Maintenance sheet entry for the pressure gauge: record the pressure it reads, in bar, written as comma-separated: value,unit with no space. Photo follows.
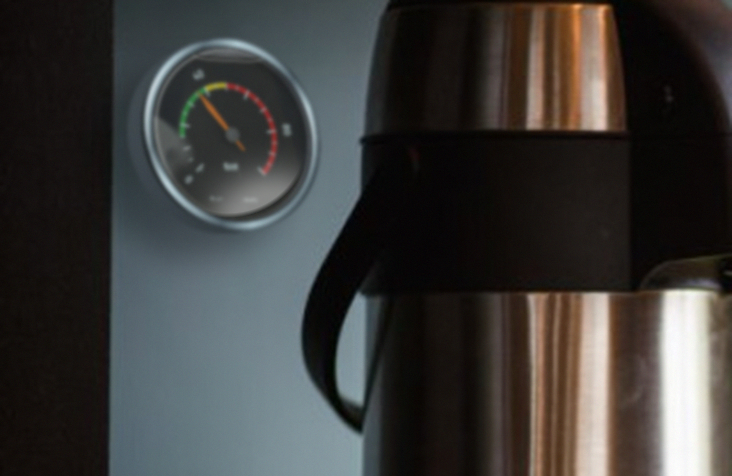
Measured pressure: 35,bar
